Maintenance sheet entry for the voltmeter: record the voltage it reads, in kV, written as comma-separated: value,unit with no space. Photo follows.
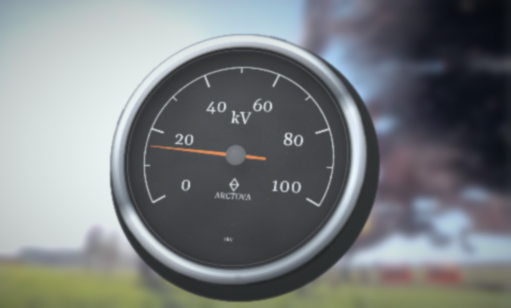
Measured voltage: 15,kV
